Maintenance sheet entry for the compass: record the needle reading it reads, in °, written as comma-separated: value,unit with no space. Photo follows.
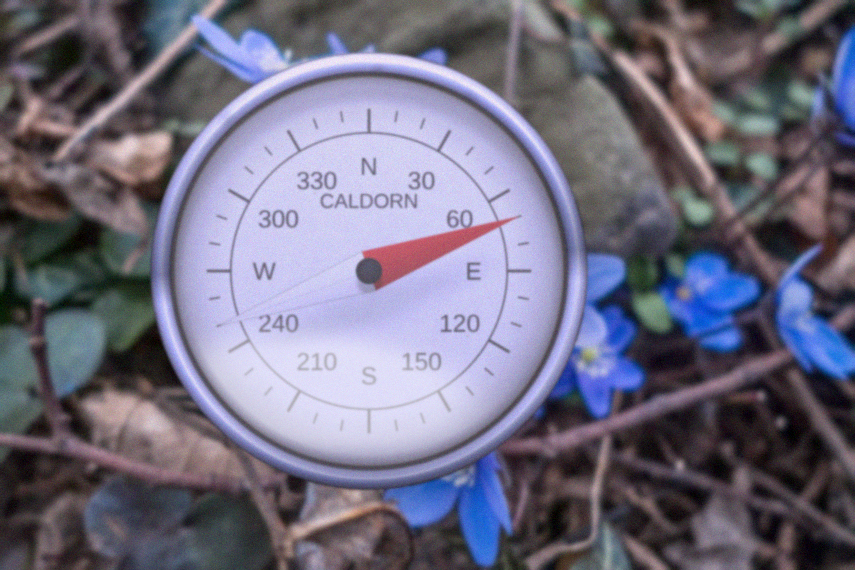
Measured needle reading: 70,°
